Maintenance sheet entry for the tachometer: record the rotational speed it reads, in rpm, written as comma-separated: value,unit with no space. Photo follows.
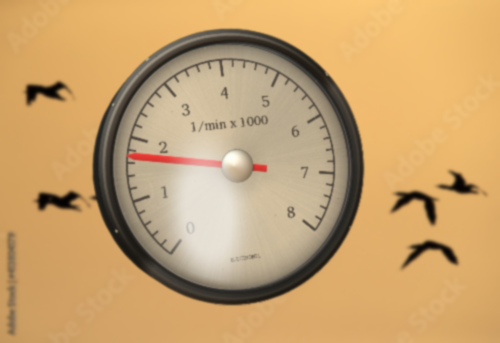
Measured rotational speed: 1700,rpm
